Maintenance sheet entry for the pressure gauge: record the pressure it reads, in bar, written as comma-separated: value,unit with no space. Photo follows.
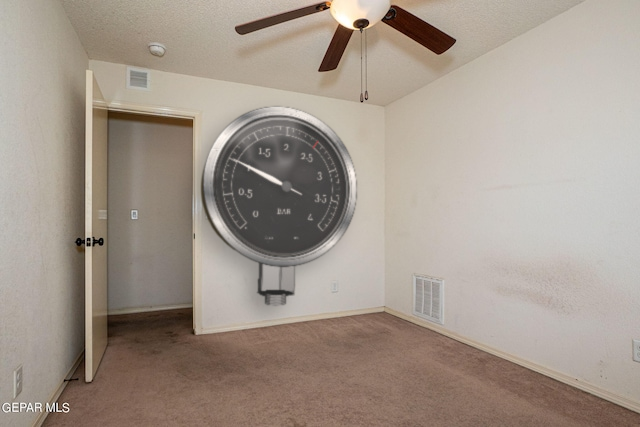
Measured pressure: 1,bar
